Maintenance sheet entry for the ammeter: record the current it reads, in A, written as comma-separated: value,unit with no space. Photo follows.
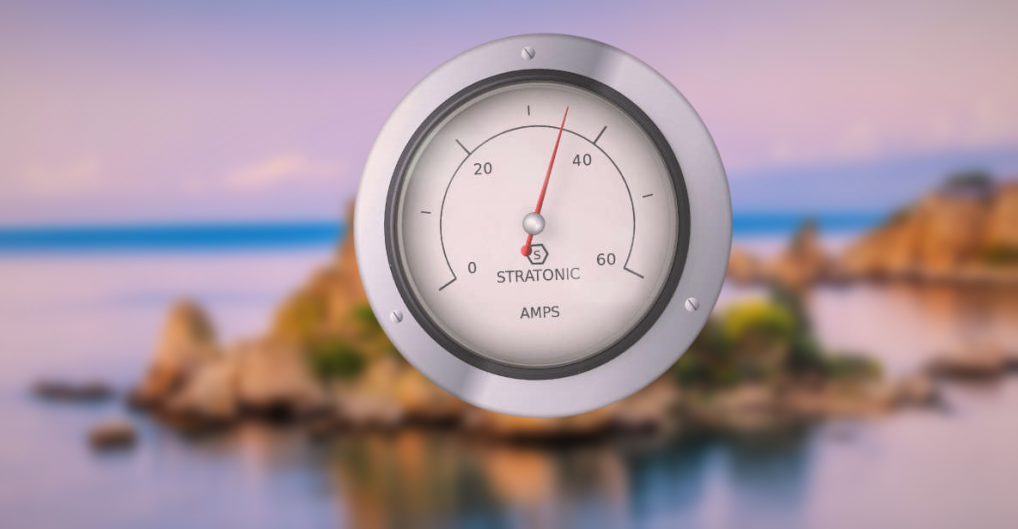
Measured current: 35,A
